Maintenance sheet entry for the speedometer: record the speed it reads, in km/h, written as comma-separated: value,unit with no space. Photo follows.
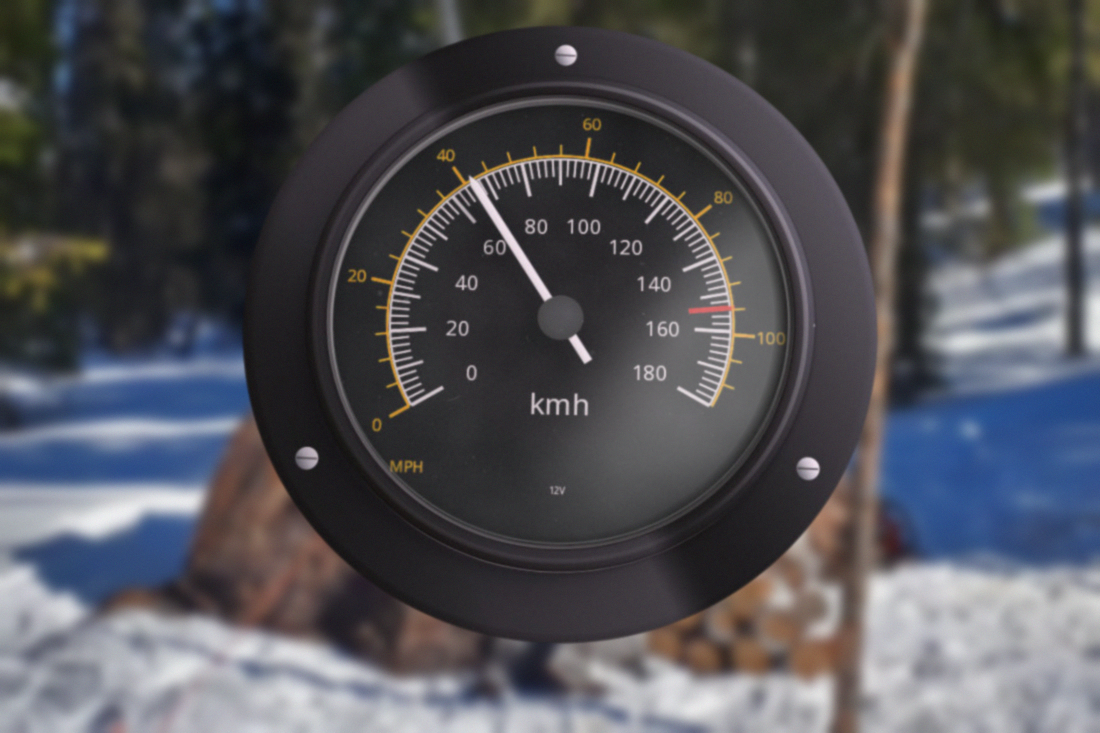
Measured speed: 66,km/h
